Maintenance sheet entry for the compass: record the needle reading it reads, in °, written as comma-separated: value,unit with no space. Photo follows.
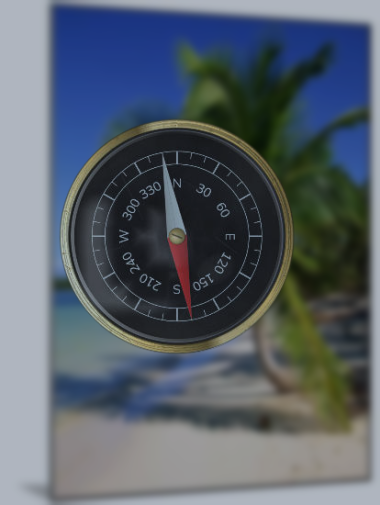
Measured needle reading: 170,°
